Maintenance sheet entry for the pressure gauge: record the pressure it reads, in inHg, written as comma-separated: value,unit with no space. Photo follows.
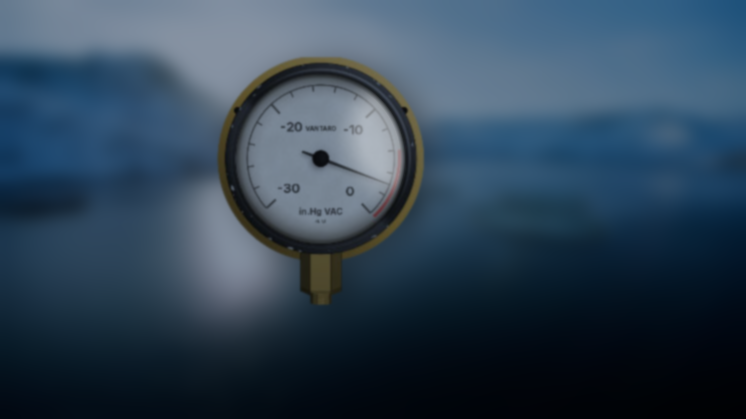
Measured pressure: -3,inHg
